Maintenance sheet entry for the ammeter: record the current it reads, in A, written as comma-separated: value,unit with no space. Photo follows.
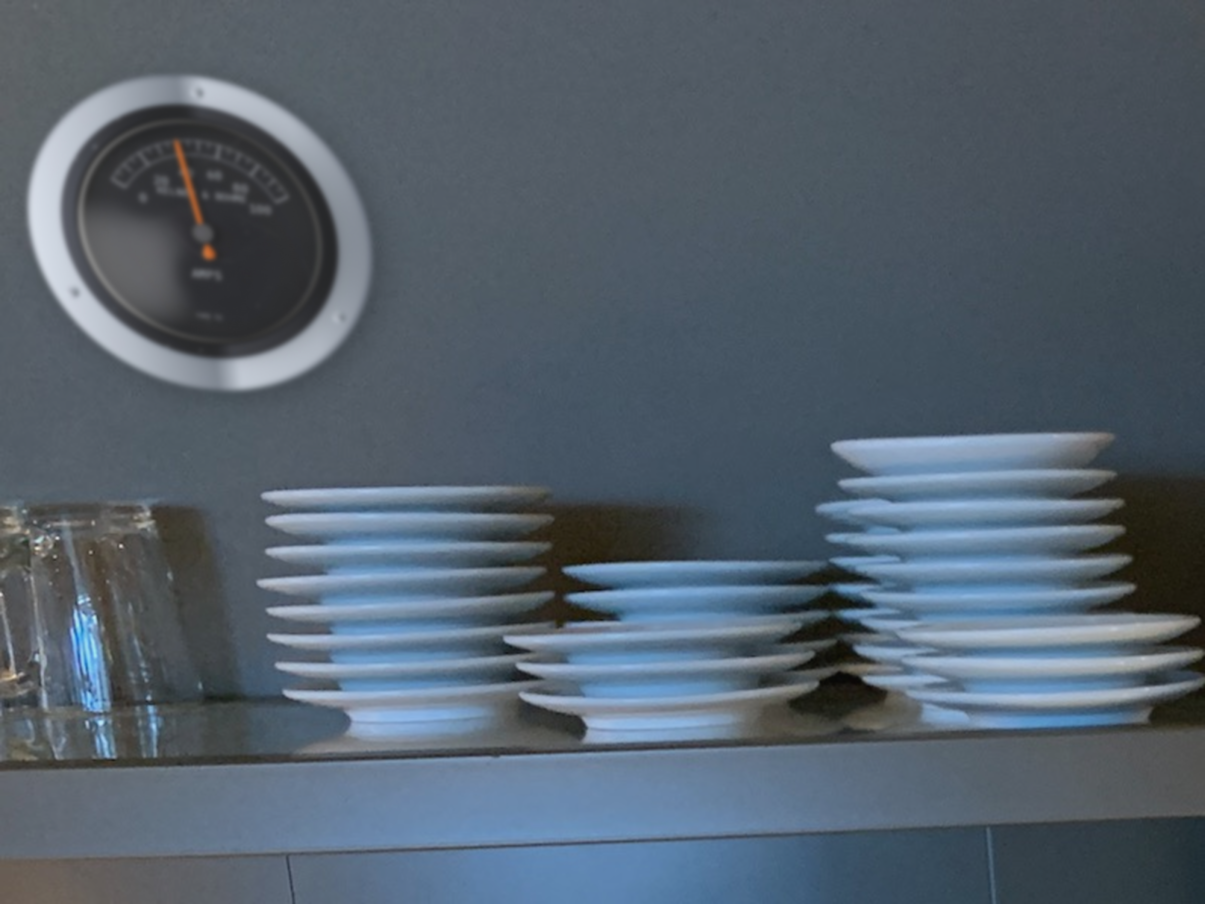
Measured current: 40,A
